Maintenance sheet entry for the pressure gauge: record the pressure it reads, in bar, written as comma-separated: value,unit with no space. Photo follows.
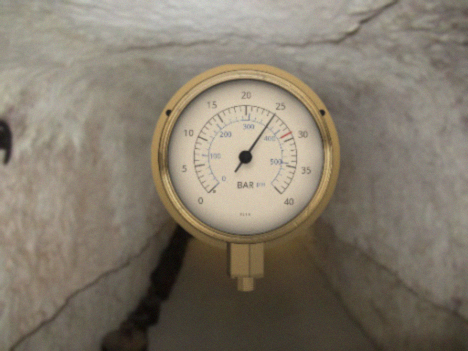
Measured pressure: 25,bar
